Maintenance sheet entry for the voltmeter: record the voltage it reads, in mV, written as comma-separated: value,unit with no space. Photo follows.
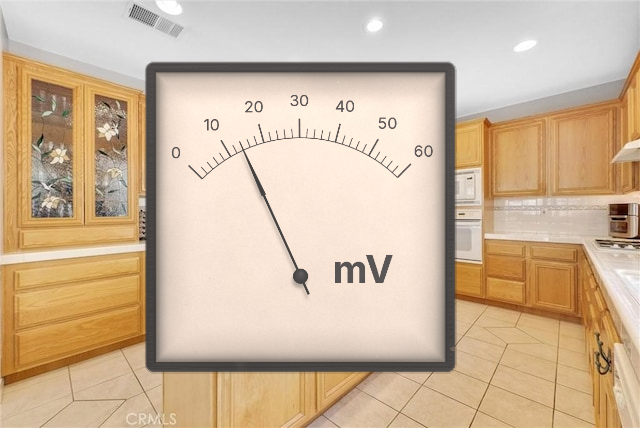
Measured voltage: 14,mV
